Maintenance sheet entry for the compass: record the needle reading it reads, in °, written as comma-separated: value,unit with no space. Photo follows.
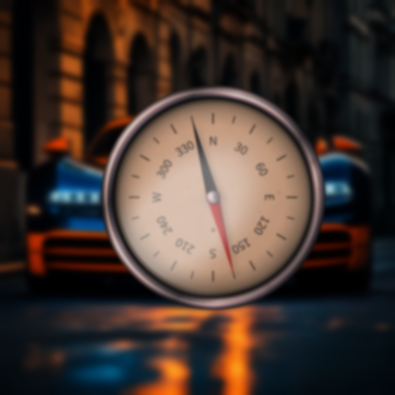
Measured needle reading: 165,°
